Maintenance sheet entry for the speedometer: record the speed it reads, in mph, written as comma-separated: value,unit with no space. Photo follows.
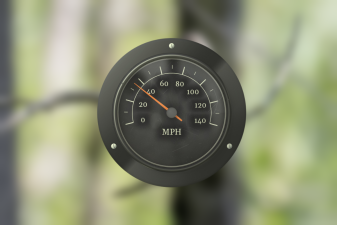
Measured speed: 35,mph
